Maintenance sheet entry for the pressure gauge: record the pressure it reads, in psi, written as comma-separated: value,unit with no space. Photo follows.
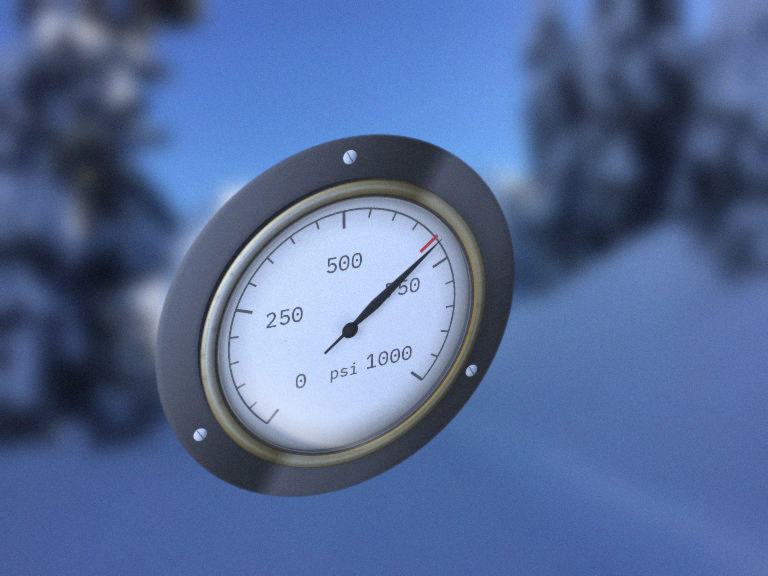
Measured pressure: 700,psi
